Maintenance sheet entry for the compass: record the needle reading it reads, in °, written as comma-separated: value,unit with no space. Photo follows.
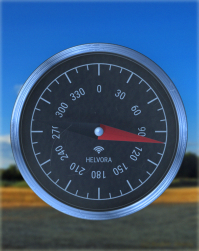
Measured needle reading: 100,°
